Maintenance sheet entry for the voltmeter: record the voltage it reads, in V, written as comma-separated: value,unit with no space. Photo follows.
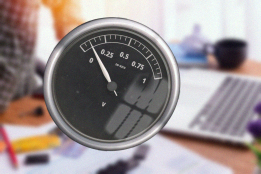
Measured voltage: 0.1,V
